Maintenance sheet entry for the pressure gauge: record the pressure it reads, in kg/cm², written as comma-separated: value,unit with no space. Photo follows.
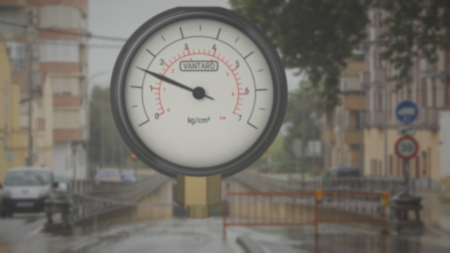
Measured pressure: 1.5,kg/cm²
